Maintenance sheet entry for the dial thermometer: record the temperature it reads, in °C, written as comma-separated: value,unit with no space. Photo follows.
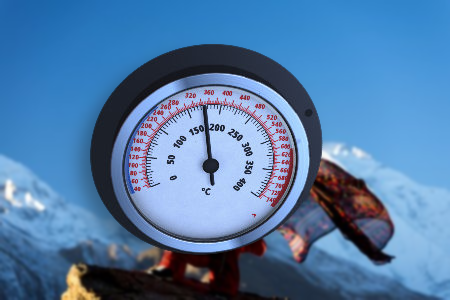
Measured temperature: 175,°C
